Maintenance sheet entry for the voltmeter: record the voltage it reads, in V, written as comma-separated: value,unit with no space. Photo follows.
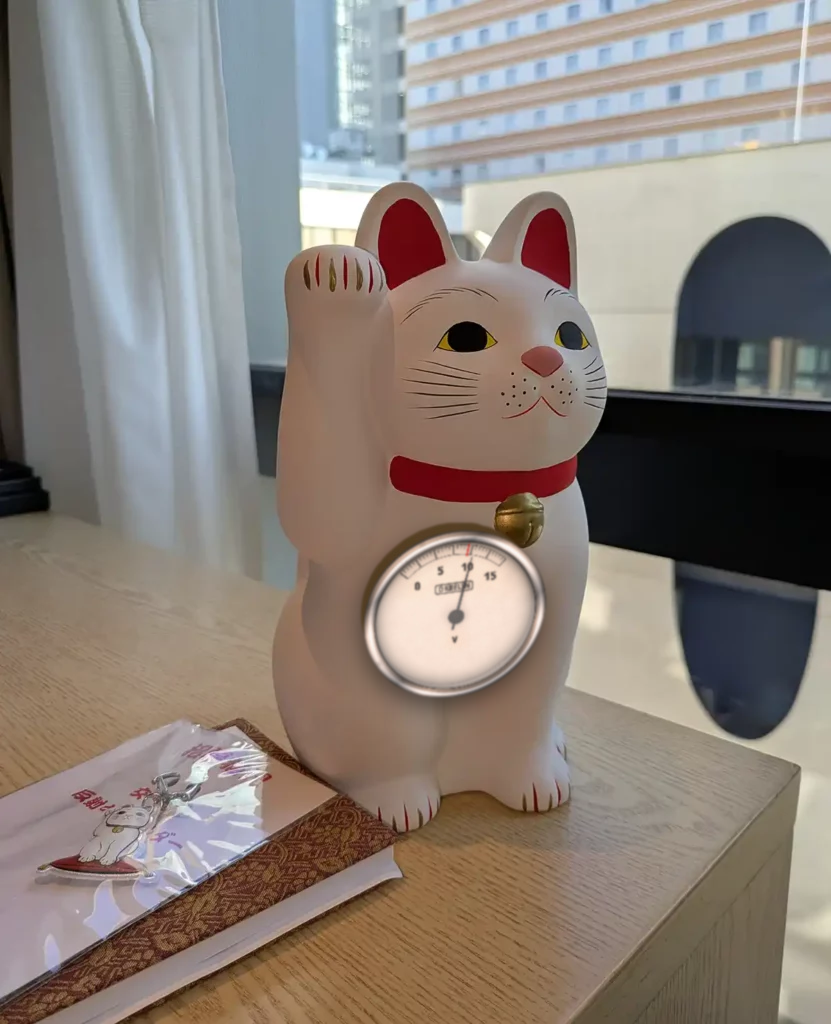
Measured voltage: 10,V
